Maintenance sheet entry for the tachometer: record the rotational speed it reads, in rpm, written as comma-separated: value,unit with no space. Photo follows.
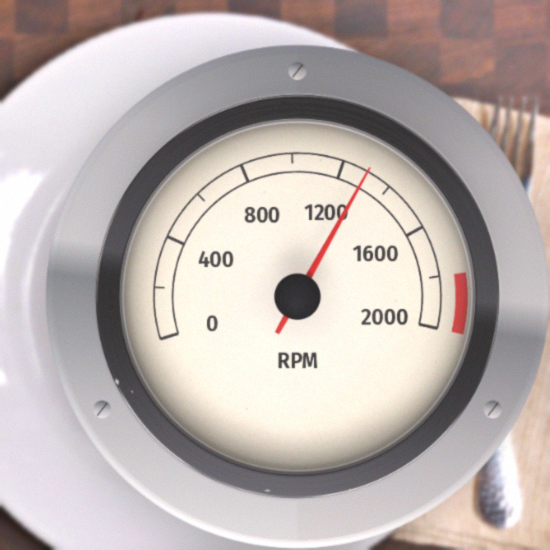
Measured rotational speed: 1300,rpm
